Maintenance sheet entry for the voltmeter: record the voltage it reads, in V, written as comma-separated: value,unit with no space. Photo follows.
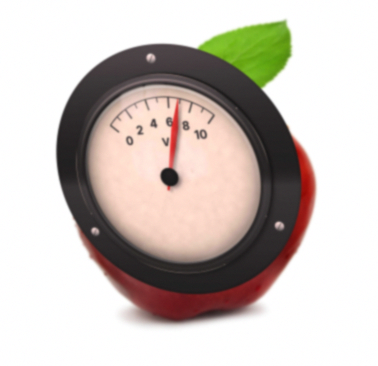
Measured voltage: 7,V
